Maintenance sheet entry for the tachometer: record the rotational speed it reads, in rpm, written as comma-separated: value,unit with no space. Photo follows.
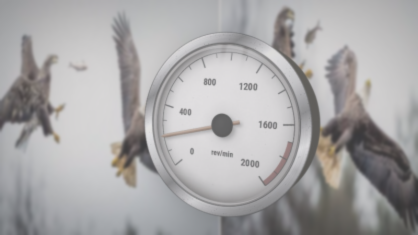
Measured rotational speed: 200,rpm
